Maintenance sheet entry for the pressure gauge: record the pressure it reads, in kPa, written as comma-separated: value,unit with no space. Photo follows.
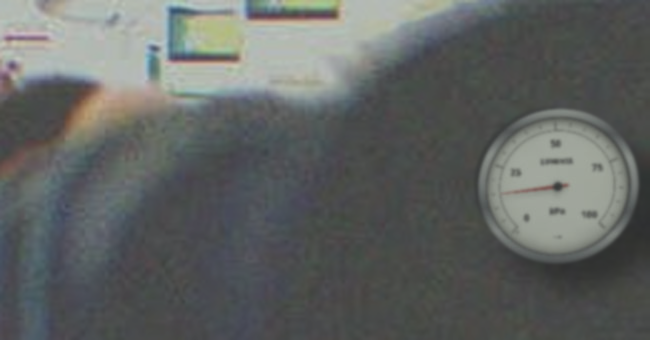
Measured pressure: 15,kPa
